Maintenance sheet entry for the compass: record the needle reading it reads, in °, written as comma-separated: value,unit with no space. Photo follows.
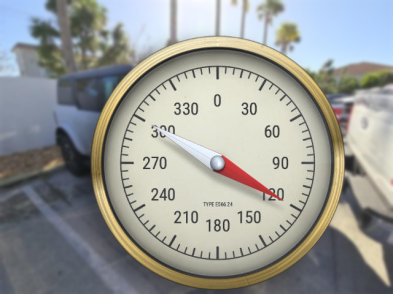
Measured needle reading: 120,°
